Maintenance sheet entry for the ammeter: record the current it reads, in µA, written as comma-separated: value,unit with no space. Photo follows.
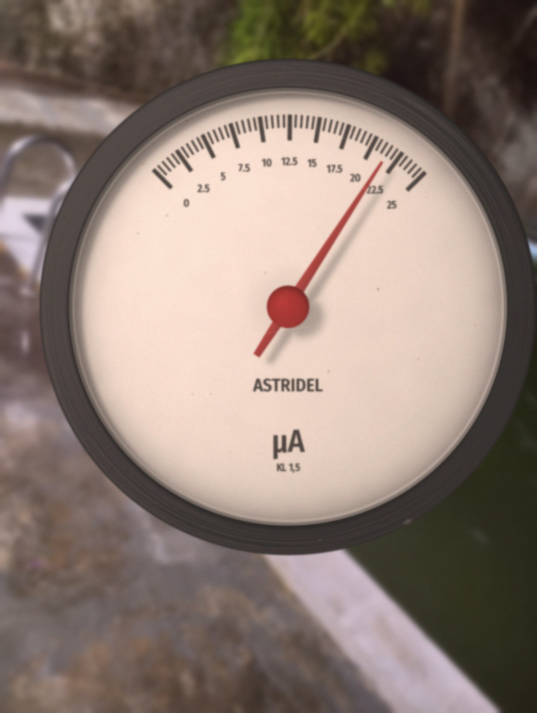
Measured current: 21.5,µA
